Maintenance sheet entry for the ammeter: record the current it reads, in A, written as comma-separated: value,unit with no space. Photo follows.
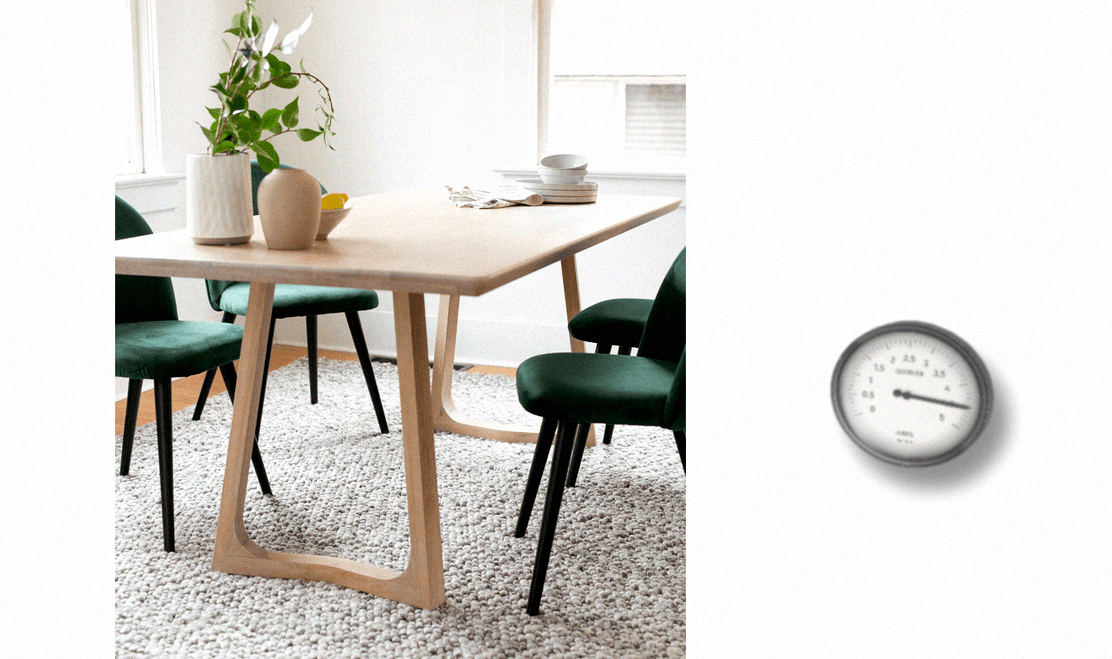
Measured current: 4.5,A
